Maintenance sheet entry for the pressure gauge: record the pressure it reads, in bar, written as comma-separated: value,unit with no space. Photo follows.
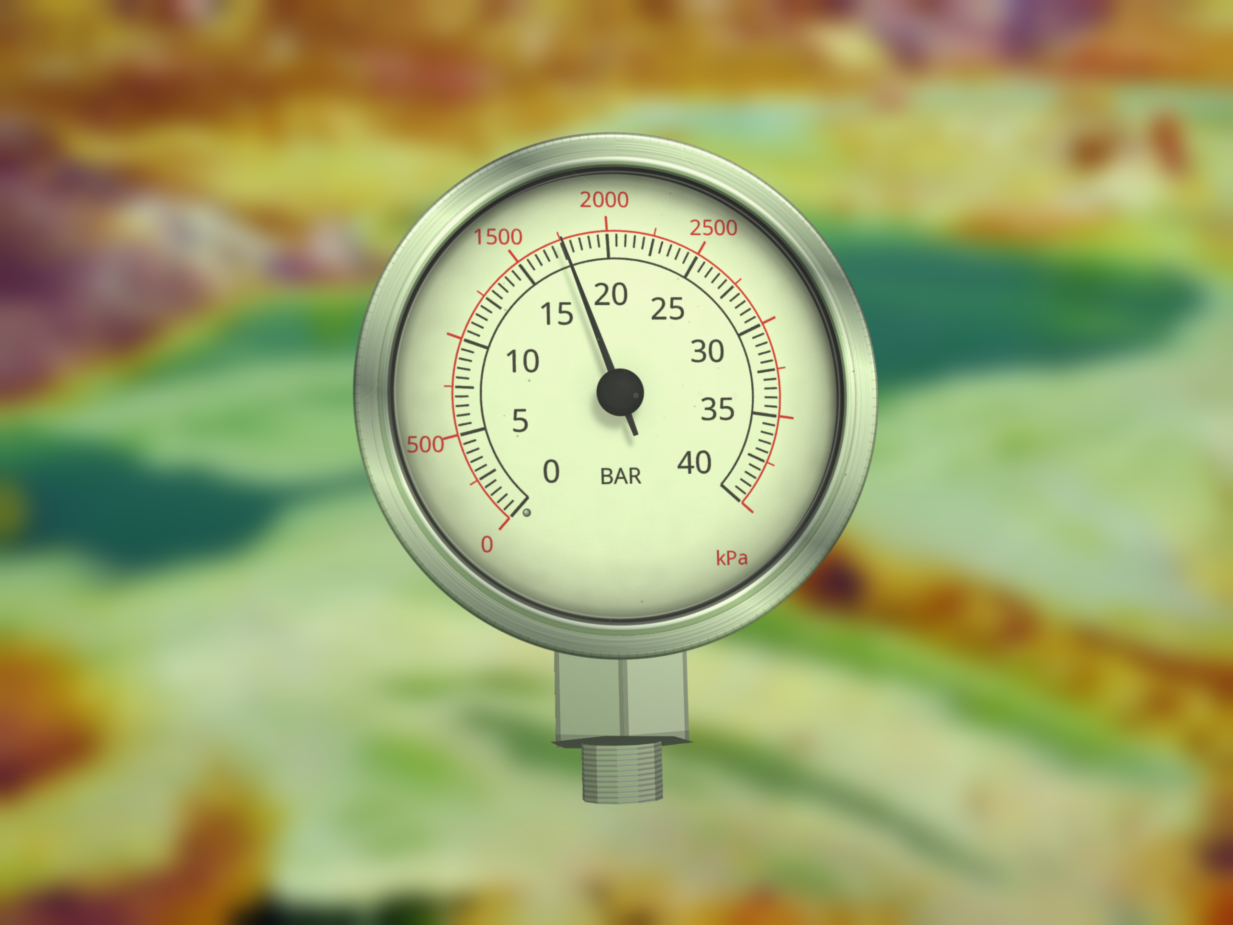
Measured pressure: 17.5,bar
